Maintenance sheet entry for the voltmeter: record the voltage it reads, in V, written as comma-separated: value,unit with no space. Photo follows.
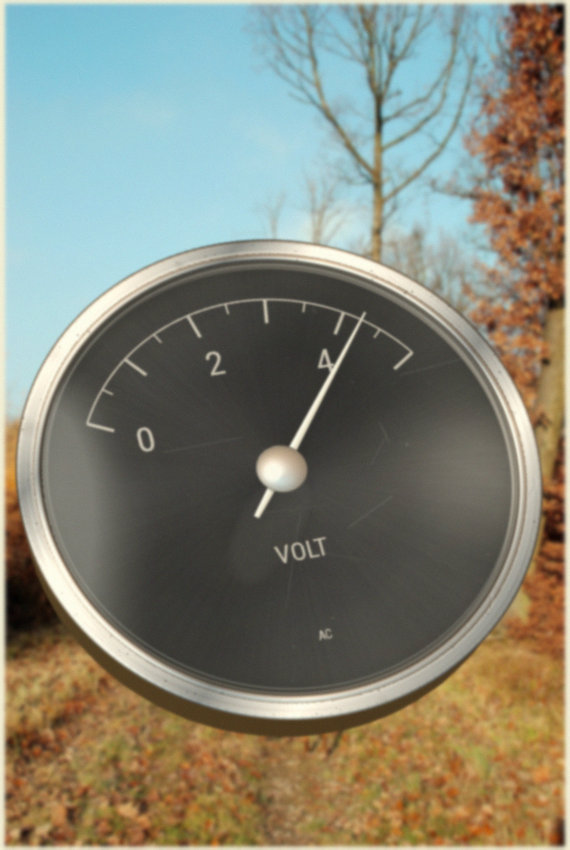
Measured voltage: 4.25,V
